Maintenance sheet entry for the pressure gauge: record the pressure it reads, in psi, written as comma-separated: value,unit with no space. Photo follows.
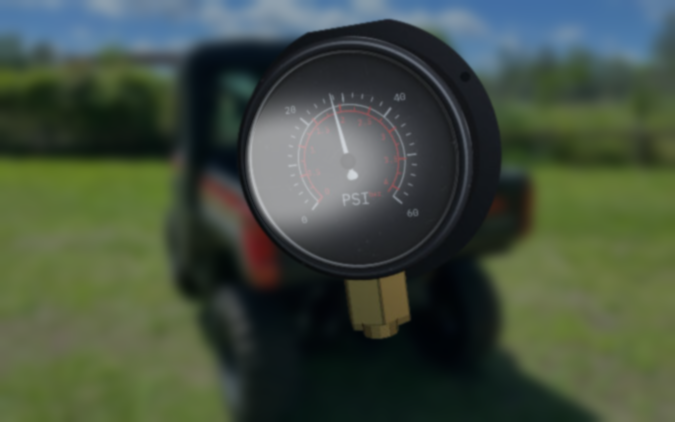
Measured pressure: 28,psi
